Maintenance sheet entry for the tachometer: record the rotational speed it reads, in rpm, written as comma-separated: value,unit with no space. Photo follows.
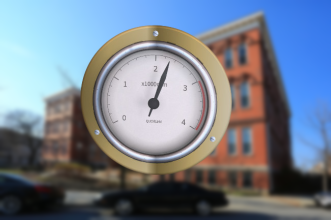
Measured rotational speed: 2300,rpm
